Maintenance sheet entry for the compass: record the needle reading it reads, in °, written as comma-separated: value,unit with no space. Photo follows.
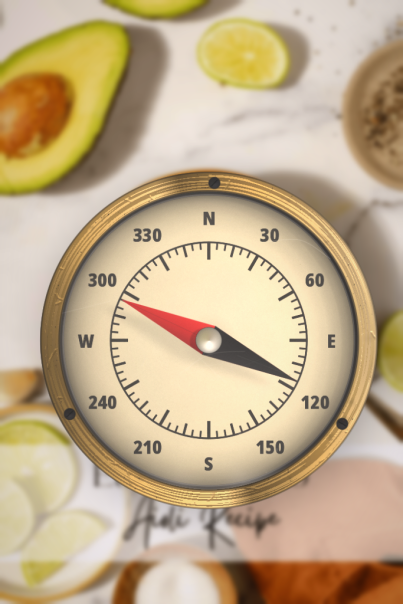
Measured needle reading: 295,°
